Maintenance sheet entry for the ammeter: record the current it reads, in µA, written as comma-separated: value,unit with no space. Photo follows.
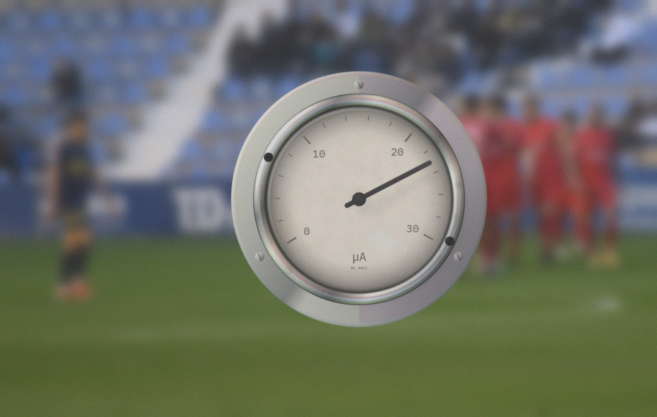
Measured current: 23,µA
